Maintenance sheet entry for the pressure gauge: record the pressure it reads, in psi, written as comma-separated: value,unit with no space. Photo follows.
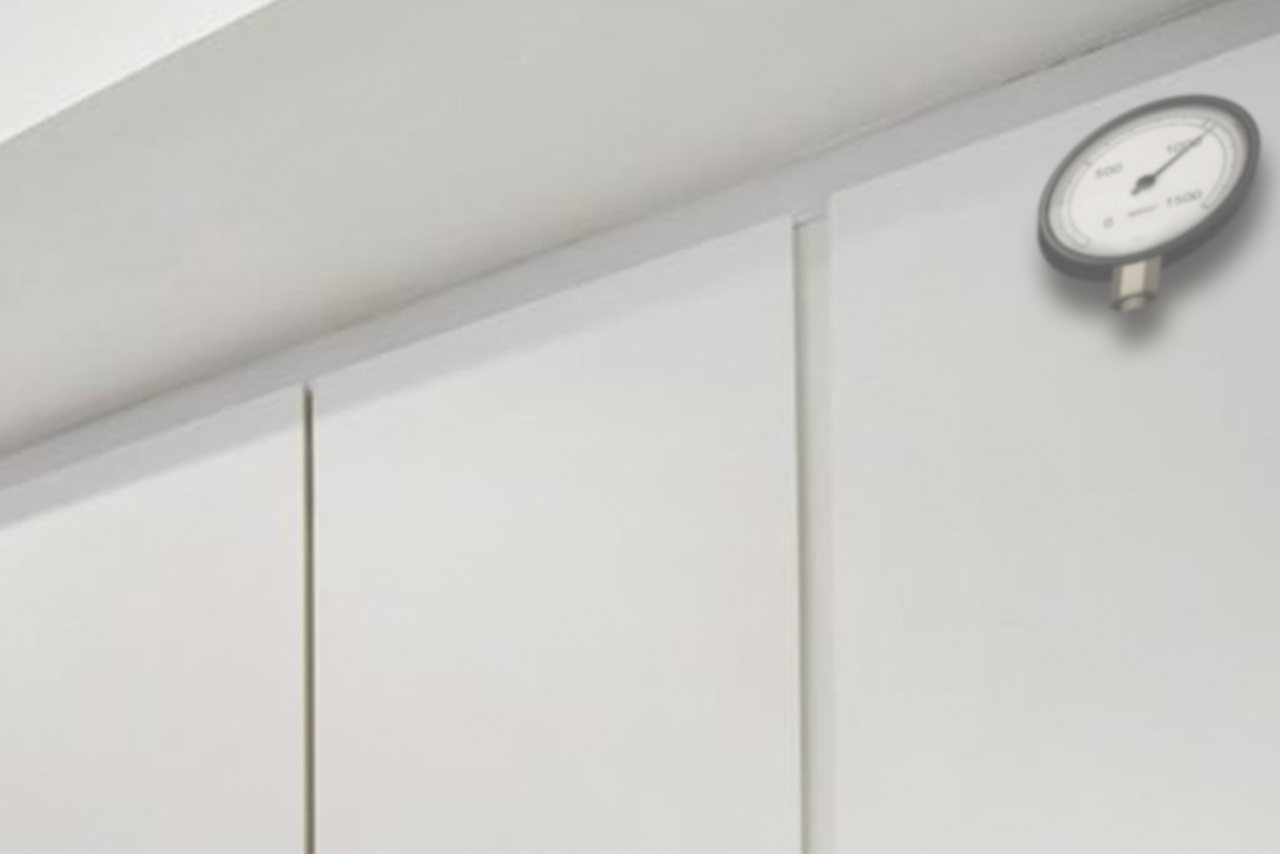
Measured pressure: 1050,psi
